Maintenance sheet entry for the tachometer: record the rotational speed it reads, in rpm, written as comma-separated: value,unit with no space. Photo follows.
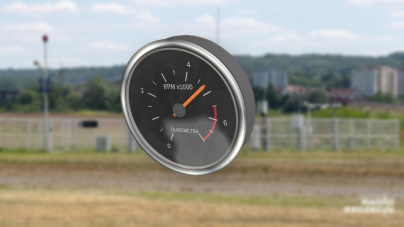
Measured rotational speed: 4750,rpm
